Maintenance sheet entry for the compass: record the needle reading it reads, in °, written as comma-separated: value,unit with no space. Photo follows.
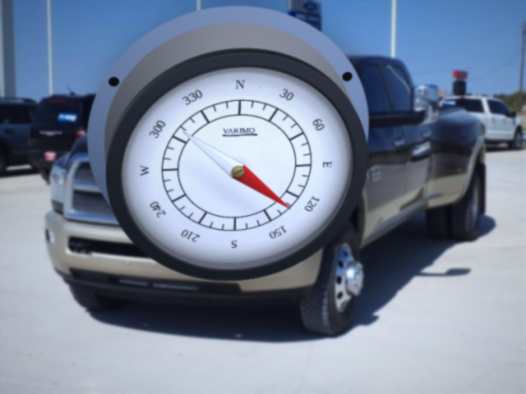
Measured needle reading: 130,°
